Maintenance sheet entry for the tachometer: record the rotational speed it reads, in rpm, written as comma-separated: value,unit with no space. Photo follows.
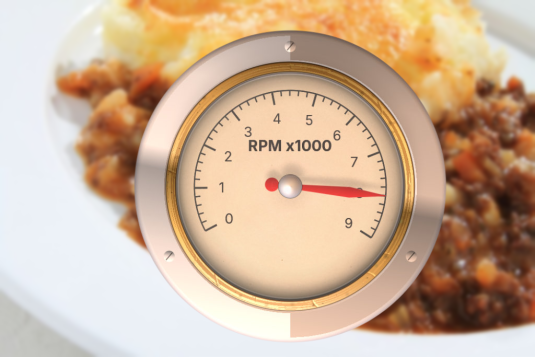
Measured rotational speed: 8000,rpm
